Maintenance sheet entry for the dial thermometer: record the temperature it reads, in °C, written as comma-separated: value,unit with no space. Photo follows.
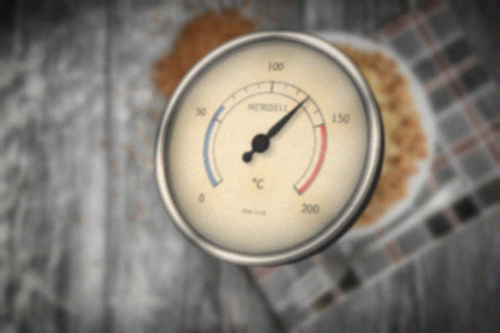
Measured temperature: 130,°C
